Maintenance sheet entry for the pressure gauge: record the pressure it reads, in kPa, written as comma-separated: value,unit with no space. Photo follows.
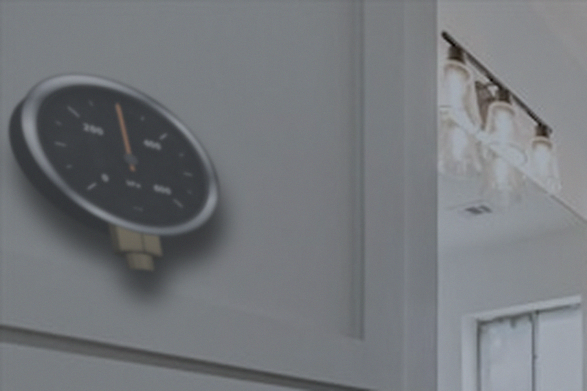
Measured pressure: 300,kPa
